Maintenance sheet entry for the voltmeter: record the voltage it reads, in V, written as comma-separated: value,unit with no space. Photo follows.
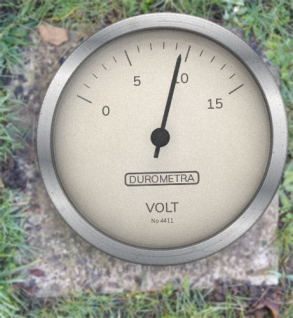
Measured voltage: 9.5,V
